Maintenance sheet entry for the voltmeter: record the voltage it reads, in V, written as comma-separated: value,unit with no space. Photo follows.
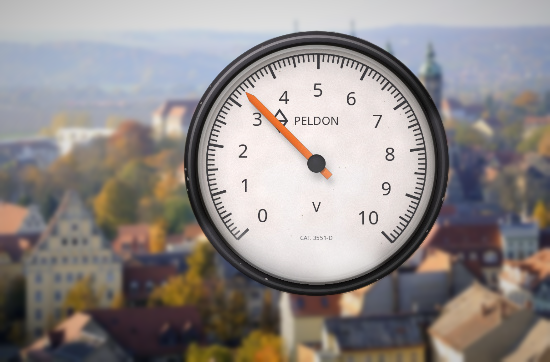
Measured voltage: 3.3,V
